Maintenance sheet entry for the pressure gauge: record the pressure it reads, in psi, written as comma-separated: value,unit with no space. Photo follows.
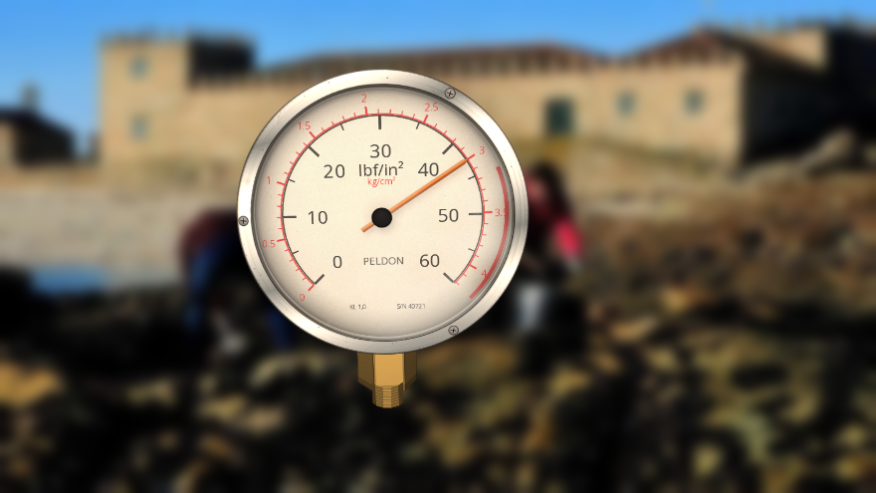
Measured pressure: 42.5,psi
